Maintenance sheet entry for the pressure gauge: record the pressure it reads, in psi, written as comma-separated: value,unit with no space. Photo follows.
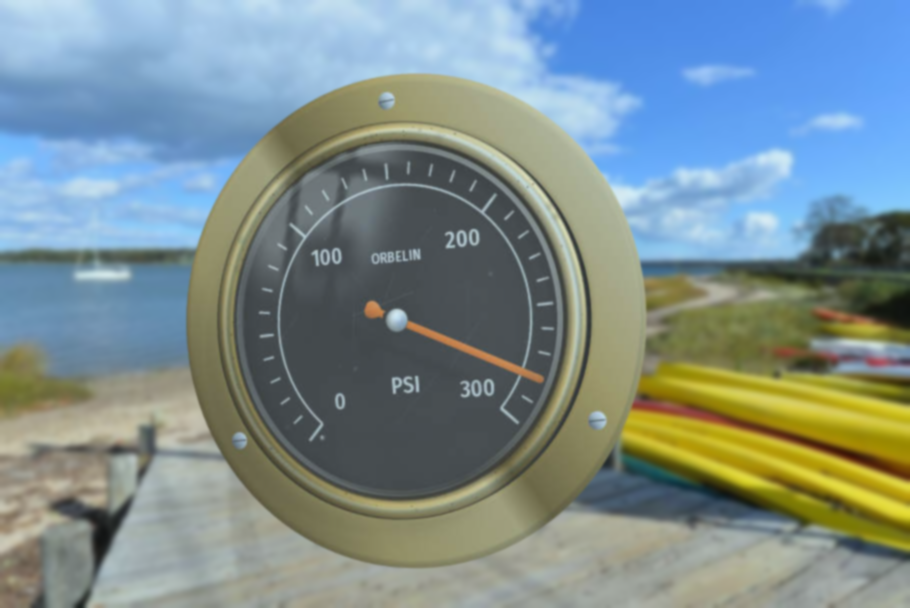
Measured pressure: 280,psi
